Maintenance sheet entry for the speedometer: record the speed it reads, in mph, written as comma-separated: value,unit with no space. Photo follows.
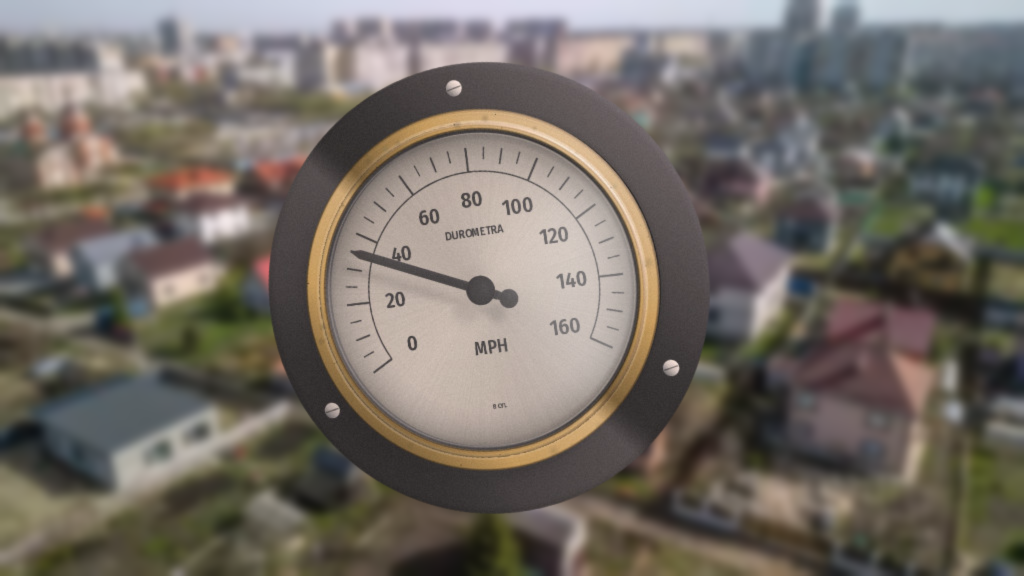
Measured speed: 35,mph
